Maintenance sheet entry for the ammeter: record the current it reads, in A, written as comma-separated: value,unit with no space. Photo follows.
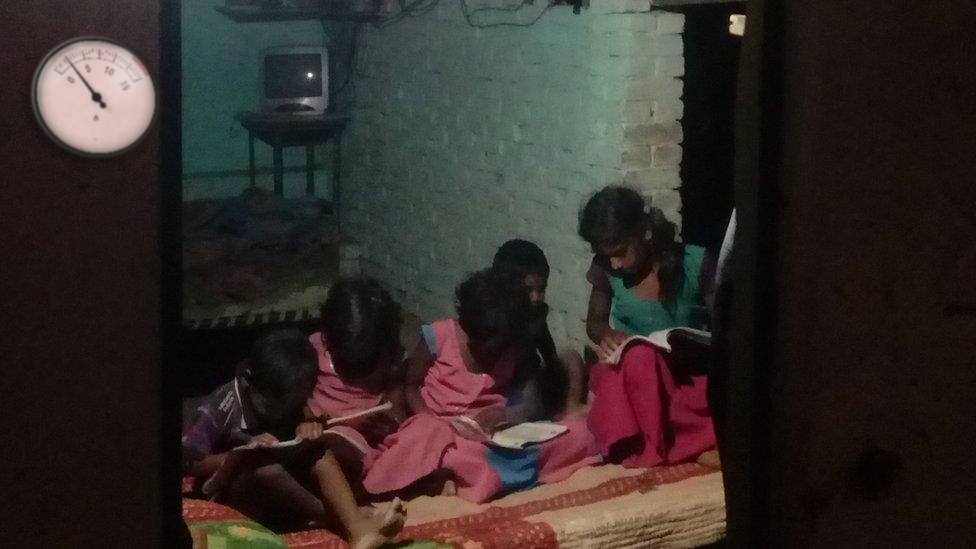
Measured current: 2.5,A
